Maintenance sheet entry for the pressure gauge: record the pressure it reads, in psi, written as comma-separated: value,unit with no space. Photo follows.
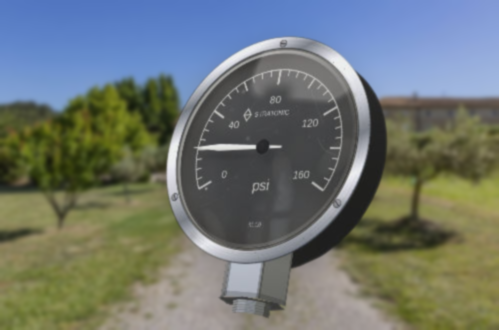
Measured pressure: 20,psi
